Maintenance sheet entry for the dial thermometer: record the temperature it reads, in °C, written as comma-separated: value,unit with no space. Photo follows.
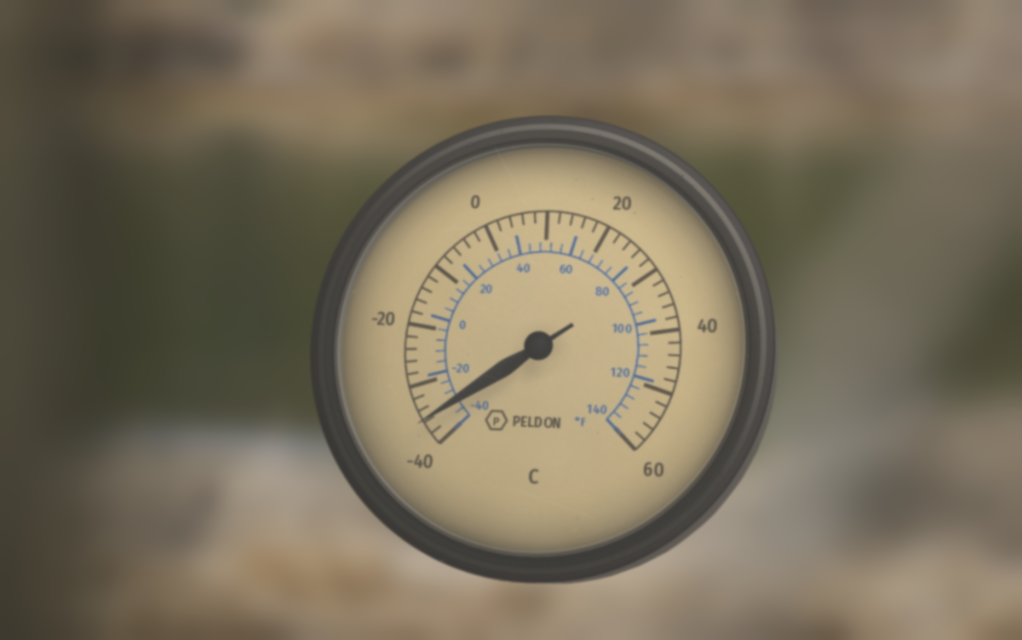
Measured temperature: -36,°C
